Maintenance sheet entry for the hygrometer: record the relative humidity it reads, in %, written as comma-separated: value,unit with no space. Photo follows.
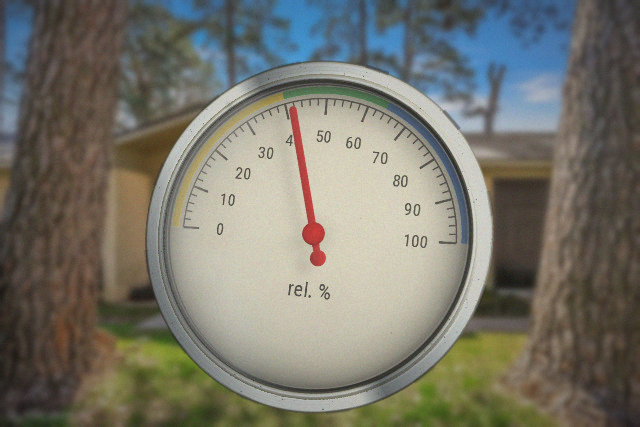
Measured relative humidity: 42,%
